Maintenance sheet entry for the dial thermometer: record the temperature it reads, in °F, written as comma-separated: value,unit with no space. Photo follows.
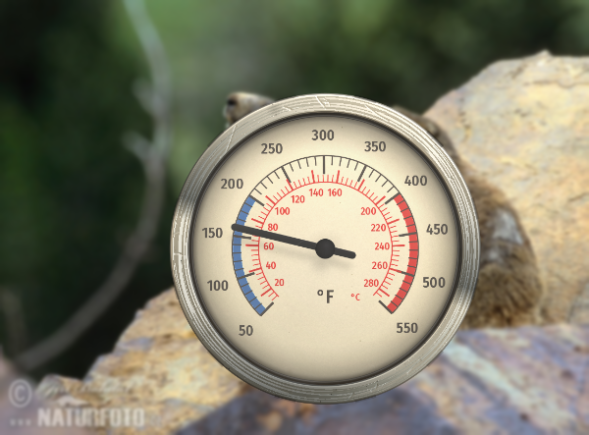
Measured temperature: 160,°F
